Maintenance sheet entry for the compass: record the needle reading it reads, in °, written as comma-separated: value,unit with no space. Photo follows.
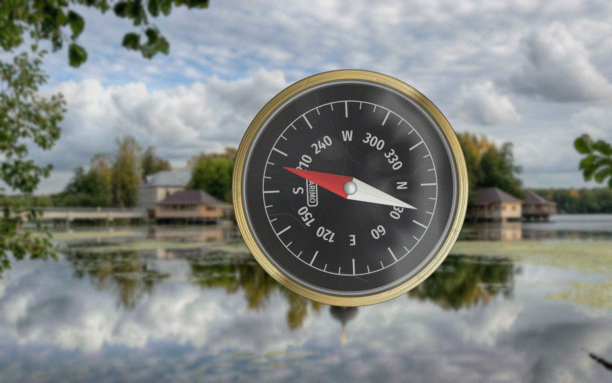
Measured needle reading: 200,°
